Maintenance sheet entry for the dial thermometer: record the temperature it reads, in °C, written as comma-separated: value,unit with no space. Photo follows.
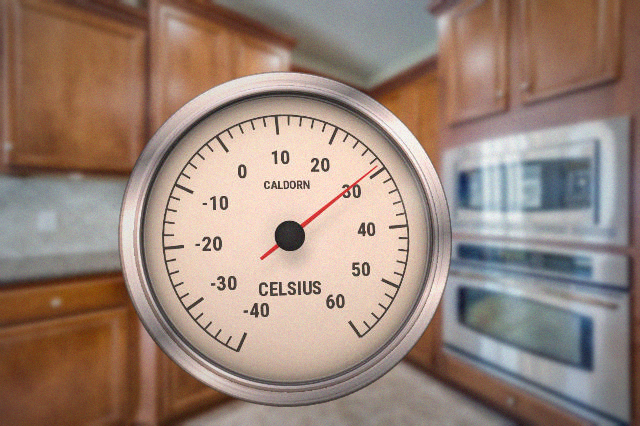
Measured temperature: 29,°C
